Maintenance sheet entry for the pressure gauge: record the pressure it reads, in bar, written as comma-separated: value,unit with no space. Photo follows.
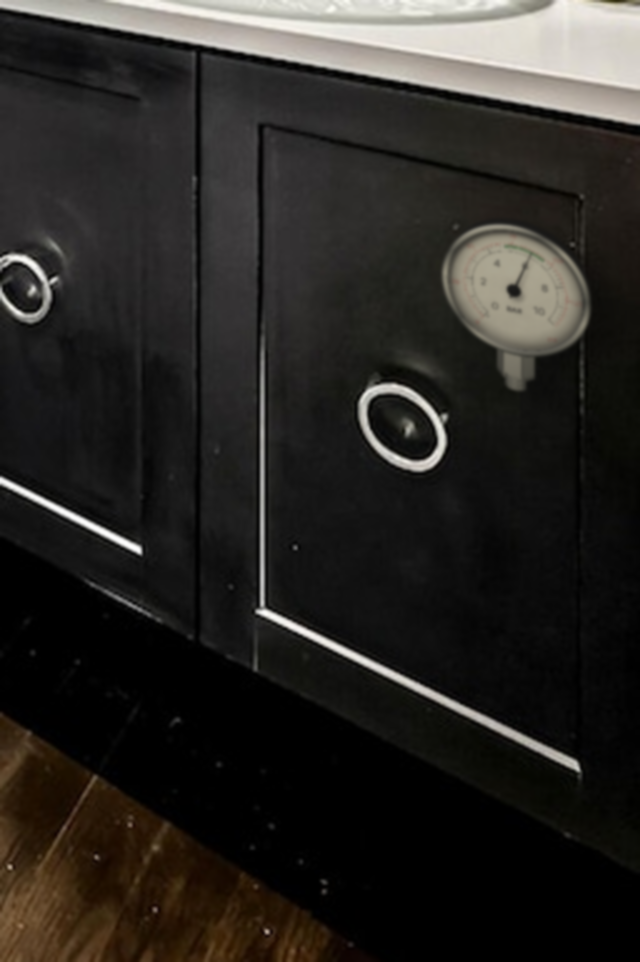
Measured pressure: 6,bar
